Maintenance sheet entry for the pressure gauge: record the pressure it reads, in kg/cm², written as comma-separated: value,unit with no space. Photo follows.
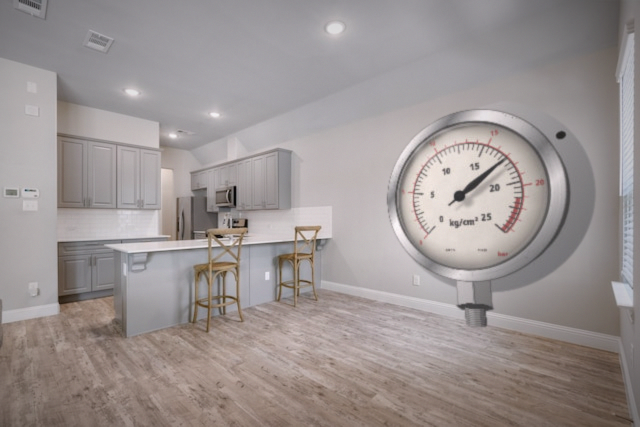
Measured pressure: 17.5,kg/cm²
